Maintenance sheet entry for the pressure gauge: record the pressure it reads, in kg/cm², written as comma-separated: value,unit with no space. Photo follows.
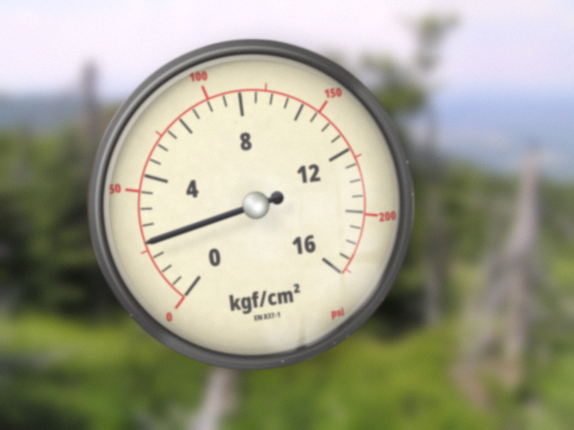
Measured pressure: 2,kg/cm²
